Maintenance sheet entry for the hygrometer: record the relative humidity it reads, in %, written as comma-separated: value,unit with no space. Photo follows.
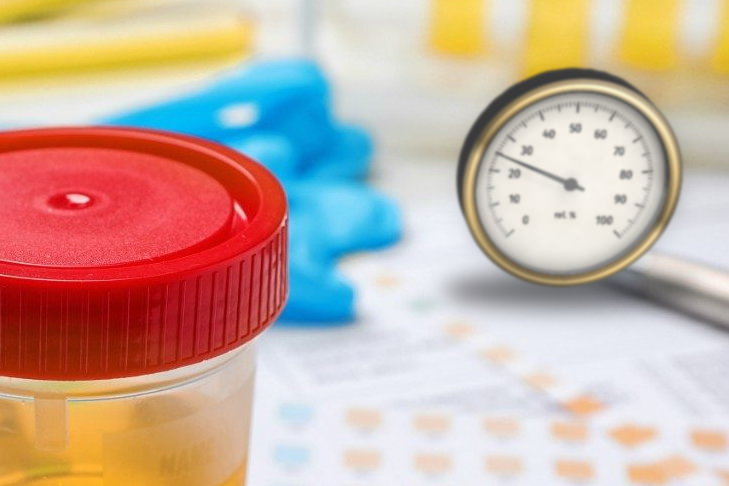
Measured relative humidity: 25,%
